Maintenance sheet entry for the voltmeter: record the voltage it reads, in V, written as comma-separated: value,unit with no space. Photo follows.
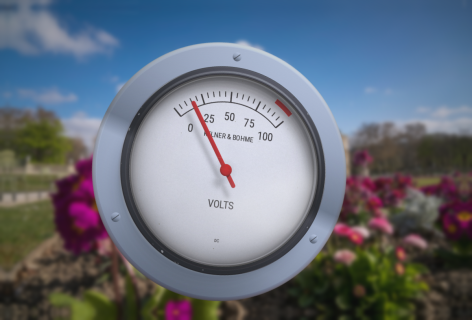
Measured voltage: 15,V
